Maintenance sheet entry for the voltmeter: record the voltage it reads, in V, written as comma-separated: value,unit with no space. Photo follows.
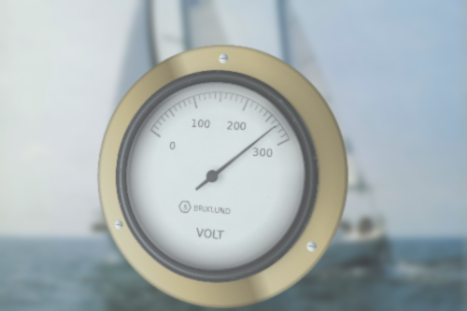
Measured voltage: 270,V
